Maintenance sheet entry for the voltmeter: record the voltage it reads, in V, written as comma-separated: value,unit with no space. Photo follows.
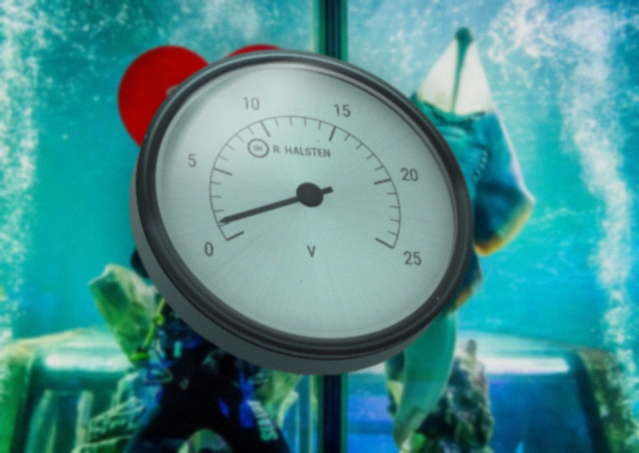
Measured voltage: 1,V
